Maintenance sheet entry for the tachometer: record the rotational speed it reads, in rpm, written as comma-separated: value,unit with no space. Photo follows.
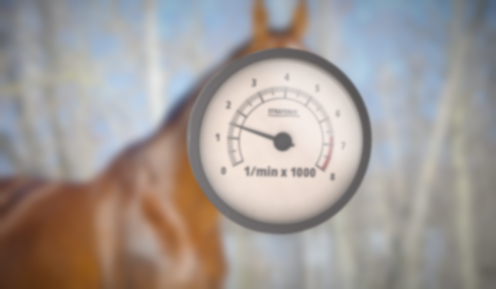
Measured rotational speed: 1500,rpm
